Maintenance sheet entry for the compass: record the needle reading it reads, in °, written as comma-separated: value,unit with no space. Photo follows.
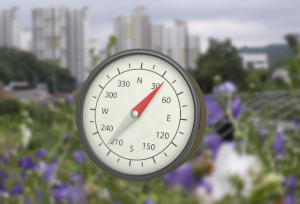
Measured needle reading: 37.5,°
